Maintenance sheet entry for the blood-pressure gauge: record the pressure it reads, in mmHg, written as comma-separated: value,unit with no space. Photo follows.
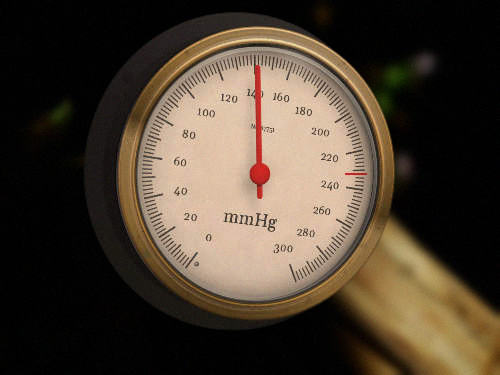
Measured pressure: 140,mmHg
